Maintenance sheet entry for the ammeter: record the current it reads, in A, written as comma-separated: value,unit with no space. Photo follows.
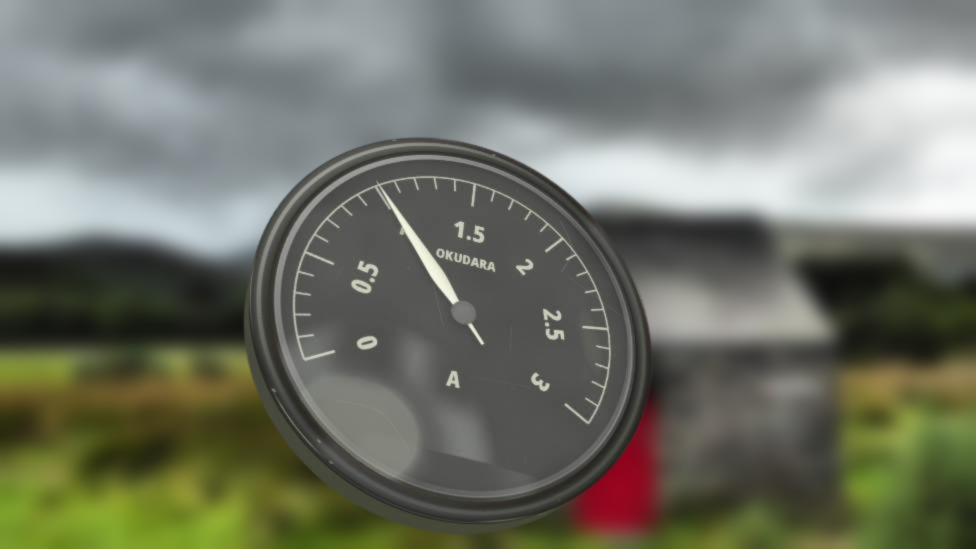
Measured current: 1,A
